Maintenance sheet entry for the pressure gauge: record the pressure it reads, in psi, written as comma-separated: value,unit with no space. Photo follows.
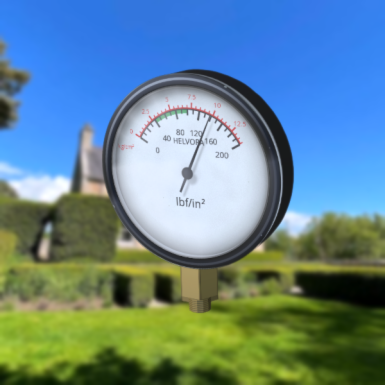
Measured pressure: 140,psi
